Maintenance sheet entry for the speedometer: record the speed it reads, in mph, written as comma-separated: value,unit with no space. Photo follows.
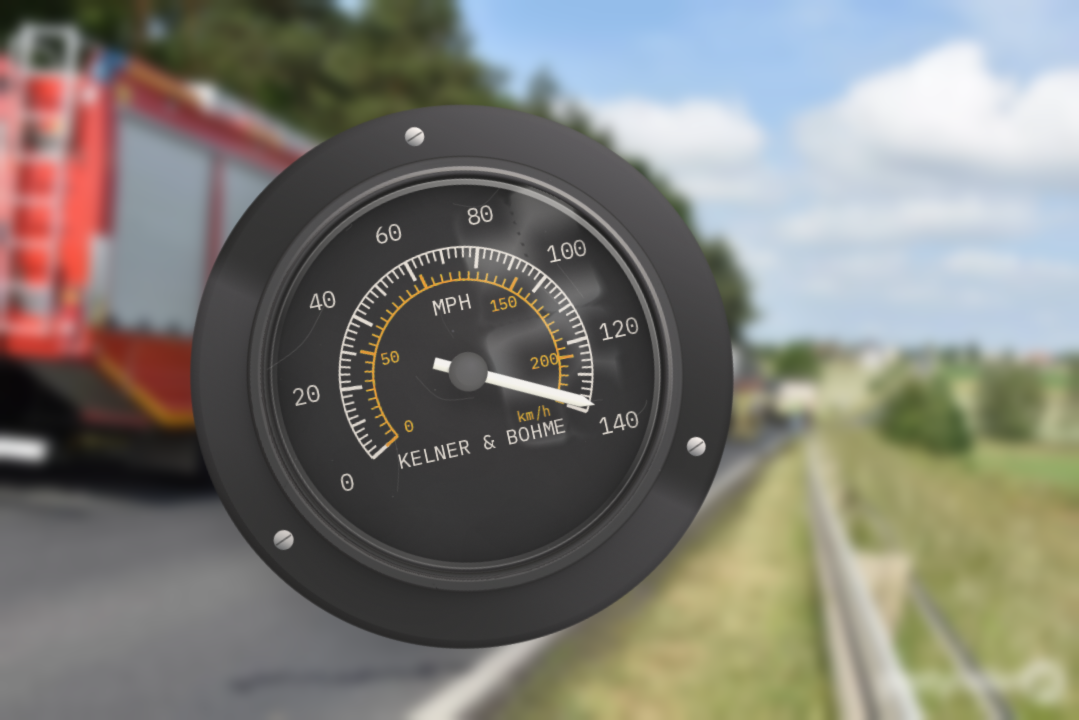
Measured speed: 138,mph
